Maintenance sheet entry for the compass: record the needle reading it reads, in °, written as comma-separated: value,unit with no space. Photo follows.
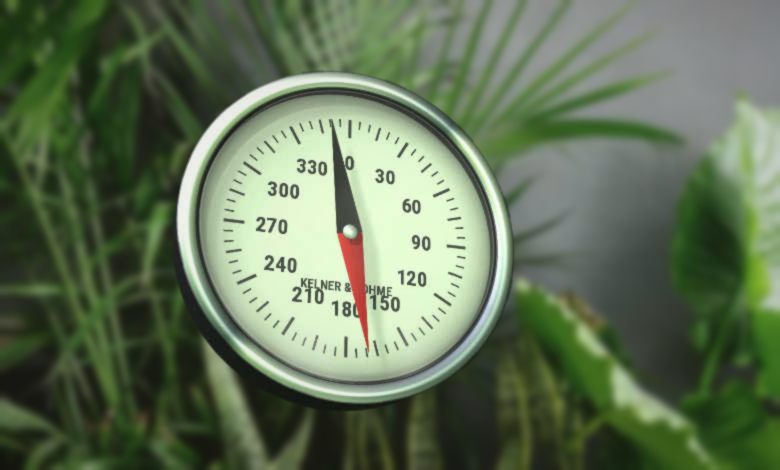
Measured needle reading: 170,°
